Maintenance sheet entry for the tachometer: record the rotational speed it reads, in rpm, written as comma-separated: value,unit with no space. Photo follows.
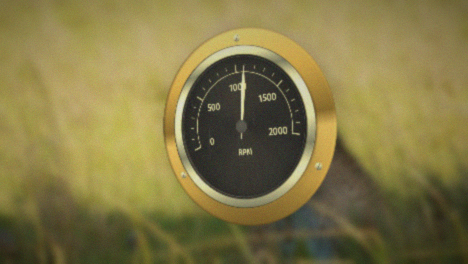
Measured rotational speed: 1100,rpm
